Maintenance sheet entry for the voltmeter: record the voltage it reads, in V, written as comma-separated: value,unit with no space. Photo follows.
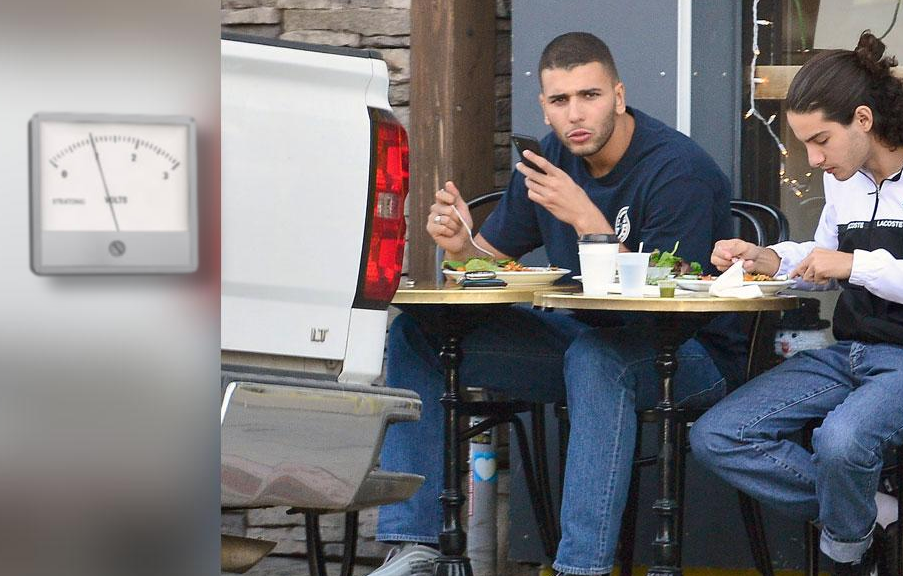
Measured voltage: 1,V
